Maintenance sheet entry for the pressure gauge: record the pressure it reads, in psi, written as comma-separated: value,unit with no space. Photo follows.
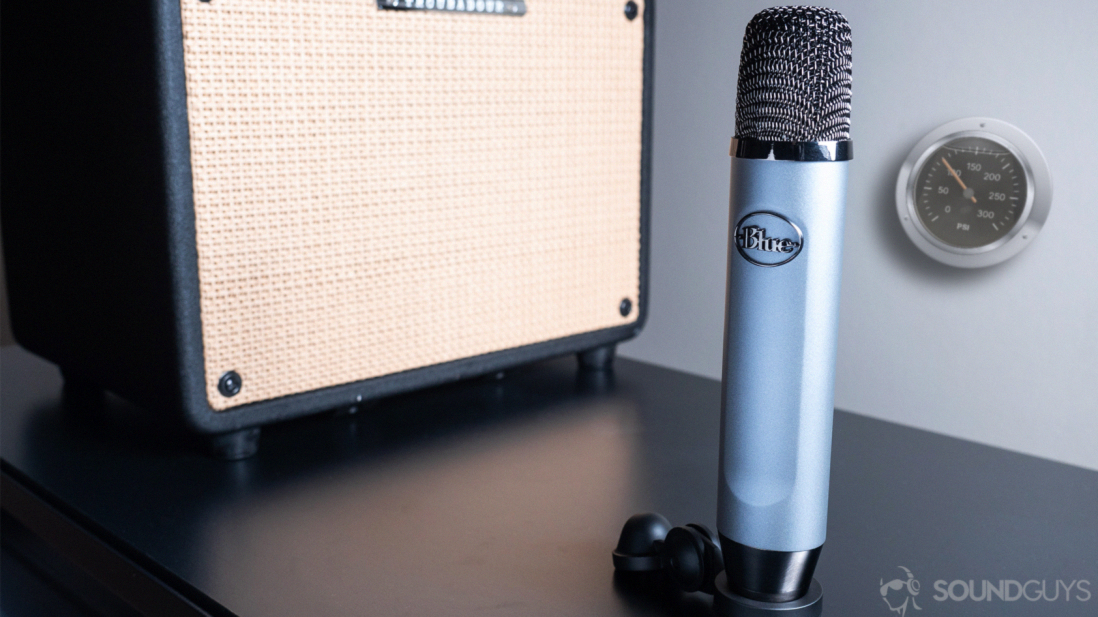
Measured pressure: 100,psi
